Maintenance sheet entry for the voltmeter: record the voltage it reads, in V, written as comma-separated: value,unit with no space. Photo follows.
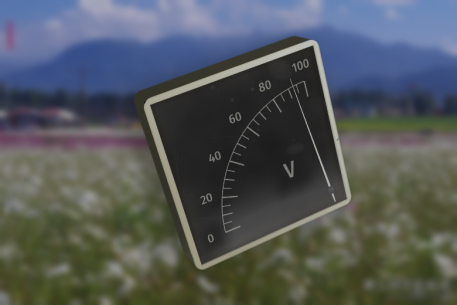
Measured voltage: 92.5,V
